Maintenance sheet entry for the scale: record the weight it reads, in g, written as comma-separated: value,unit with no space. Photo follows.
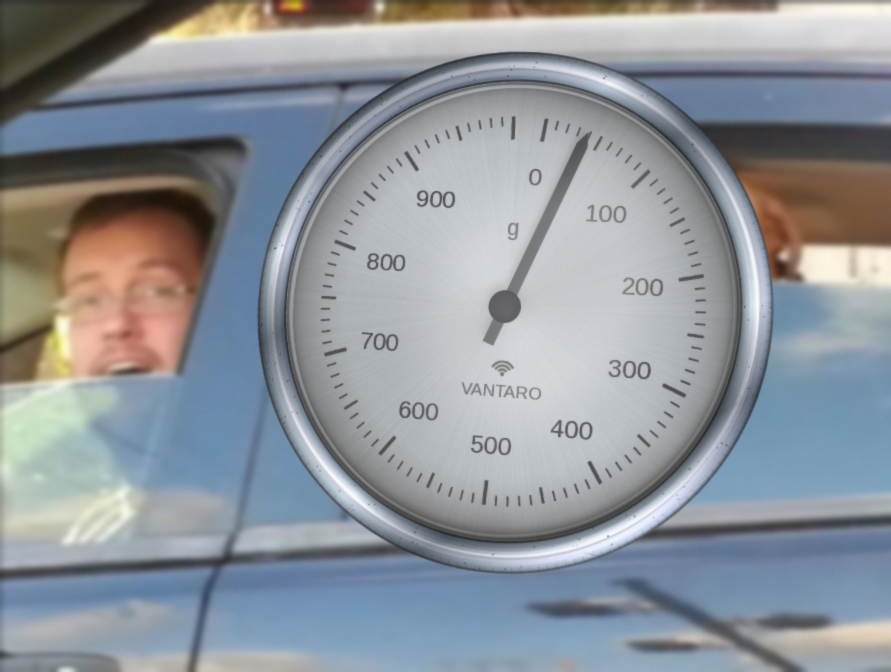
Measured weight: 40,g
